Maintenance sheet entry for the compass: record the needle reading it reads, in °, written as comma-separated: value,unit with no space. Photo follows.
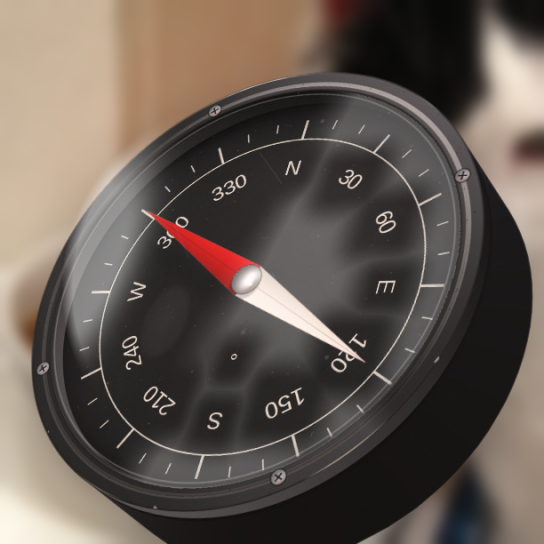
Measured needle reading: 300,°
